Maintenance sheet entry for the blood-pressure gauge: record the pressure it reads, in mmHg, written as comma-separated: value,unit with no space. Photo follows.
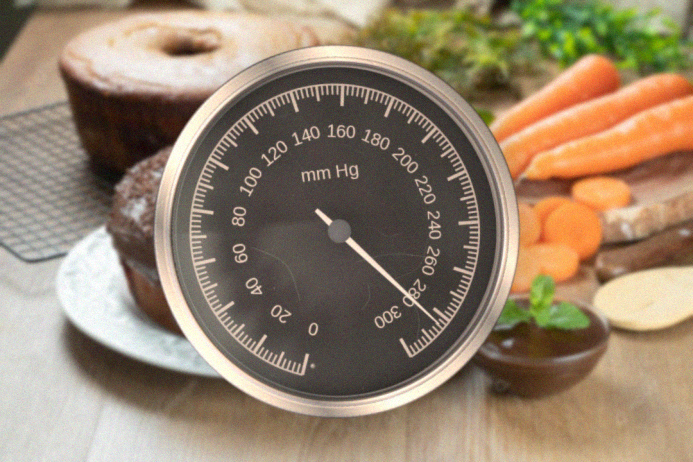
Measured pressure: 284,mmHg
